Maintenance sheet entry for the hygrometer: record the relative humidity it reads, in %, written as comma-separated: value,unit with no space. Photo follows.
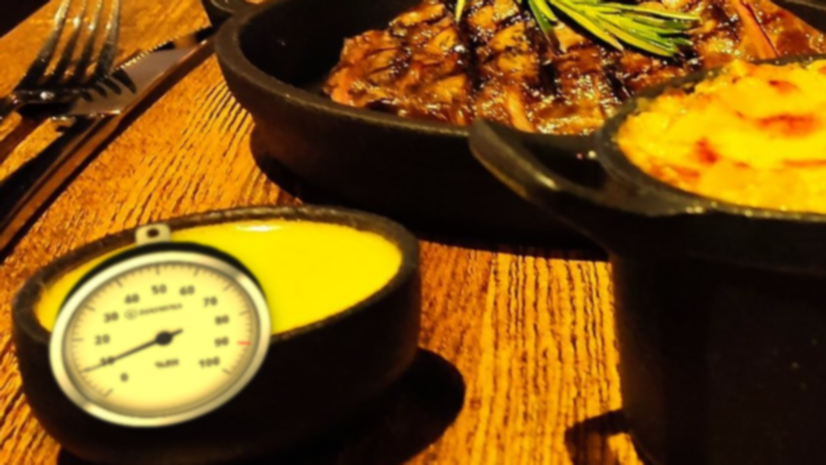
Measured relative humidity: 10,%
